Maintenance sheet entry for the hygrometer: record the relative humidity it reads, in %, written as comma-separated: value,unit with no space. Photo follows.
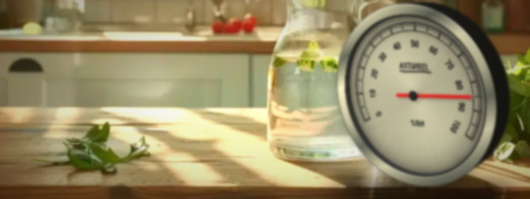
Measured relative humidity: 85,%
